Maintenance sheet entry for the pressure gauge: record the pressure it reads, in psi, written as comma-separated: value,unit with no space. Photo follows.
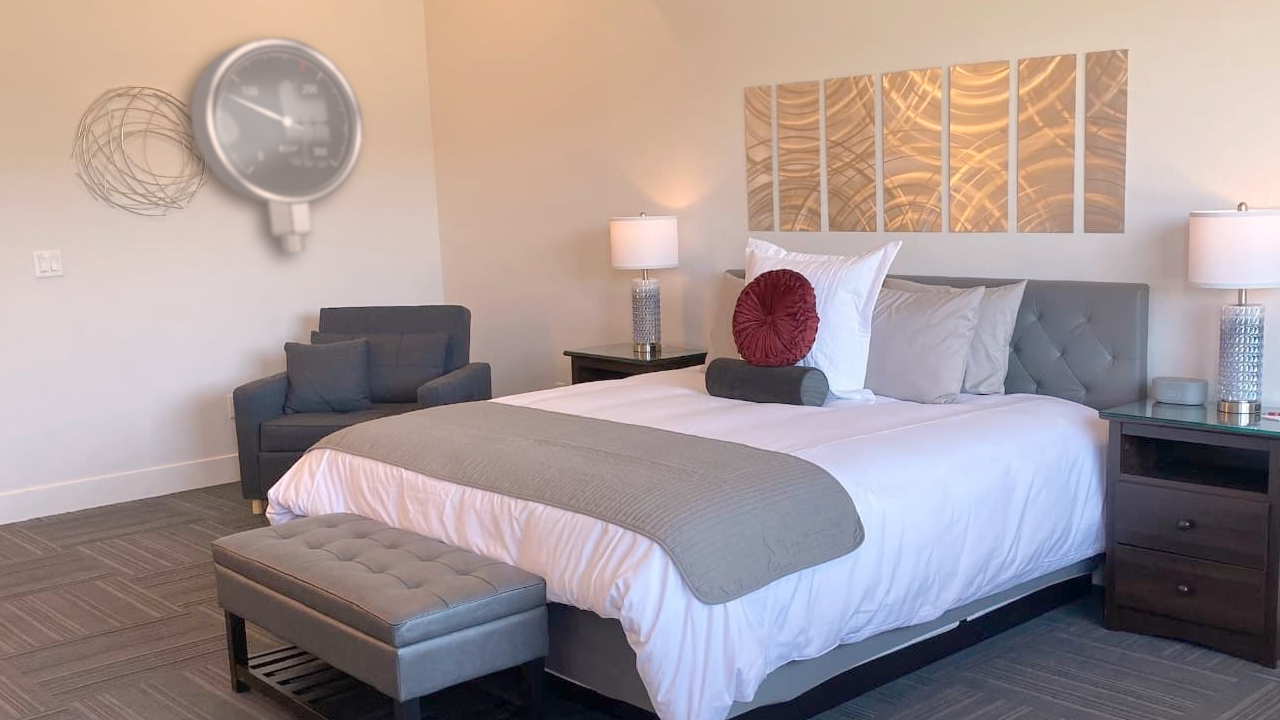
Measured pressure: 80,psi
